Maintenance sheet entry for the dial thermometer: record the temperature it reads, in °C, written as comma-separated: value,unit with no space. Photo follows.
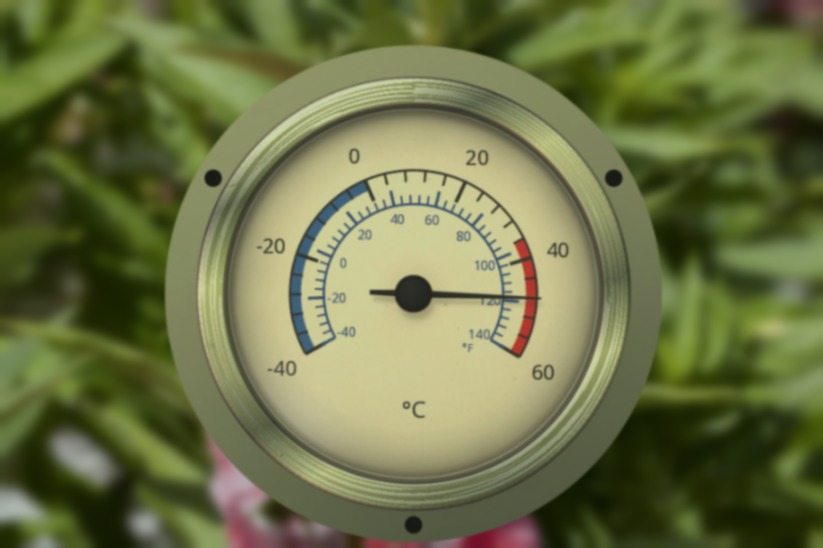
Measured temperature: 48,°C
